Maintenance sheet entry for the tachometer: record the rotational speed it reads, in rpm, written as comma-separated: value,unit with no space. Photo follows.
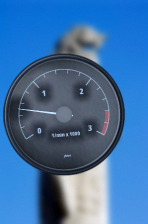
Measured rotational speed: 500,rpm
